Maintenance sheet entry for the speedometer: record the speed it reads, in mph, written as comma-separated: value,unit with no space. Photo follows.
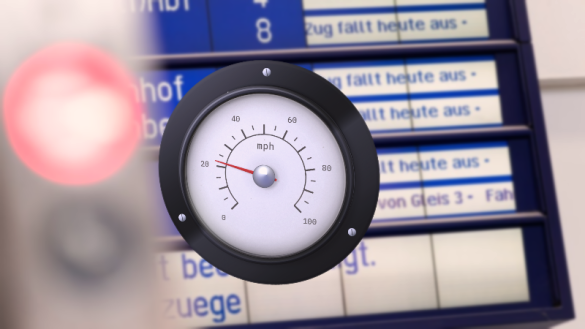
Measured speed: 22.5,mph
